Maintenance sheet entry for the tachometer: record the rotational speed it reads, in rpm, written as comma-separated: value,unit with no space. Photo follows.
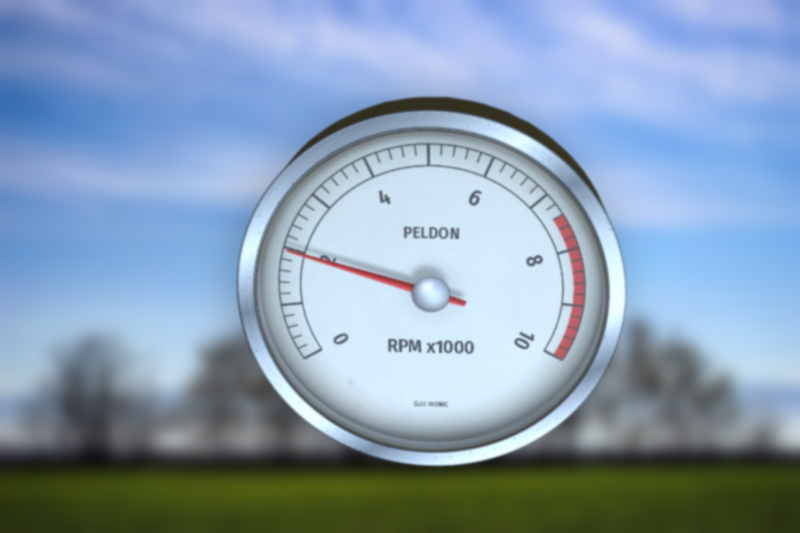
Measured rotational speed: 2000,rpm
